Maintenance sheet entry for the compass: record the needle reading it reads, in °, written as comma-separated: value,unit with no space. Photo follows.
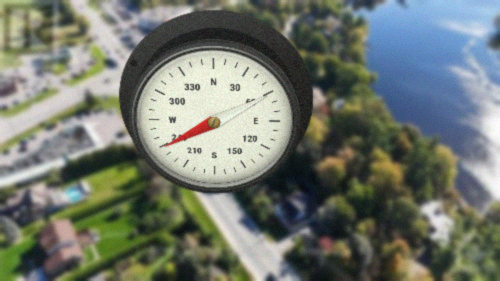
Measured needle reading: 240,°
